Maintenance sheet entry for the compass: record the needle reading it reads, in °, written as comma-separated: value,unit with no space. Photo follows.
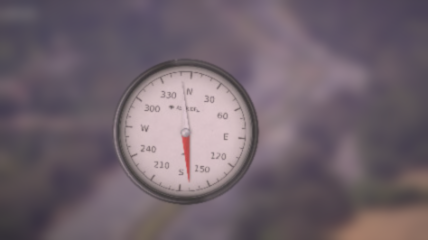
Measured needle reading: 170,°
